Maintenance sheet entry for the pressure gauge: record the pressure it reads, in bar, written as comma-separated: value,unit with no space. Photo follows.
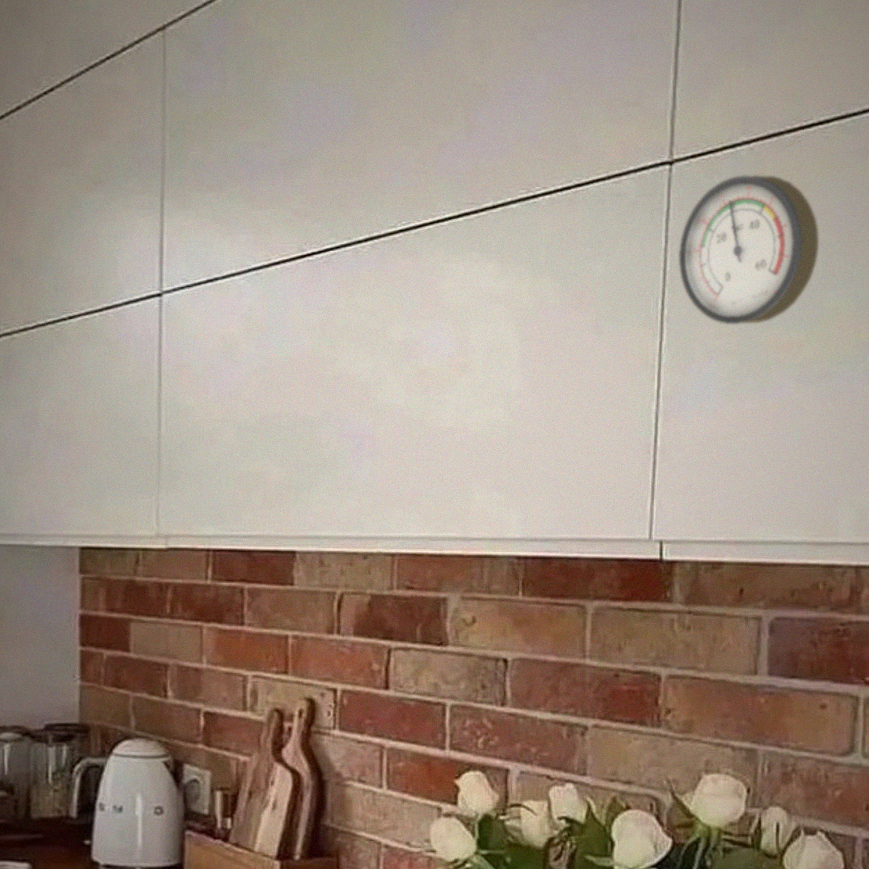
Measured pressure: 30,bar
